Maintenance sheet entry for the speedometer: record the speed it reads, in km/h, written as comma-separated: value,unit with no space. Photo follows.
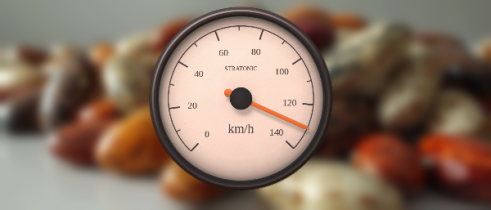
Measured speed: 130,km/h
